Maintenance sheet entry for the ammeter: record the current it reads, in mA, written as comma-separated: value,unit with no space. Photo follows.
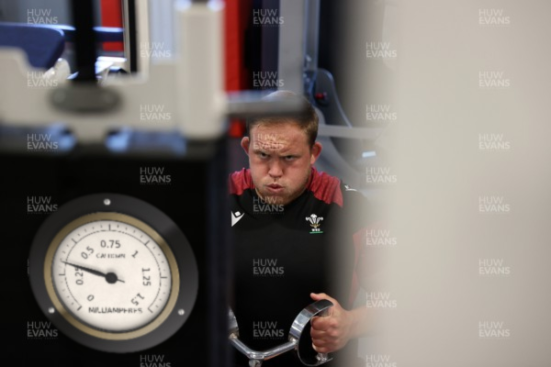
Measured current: 0.35,mA
